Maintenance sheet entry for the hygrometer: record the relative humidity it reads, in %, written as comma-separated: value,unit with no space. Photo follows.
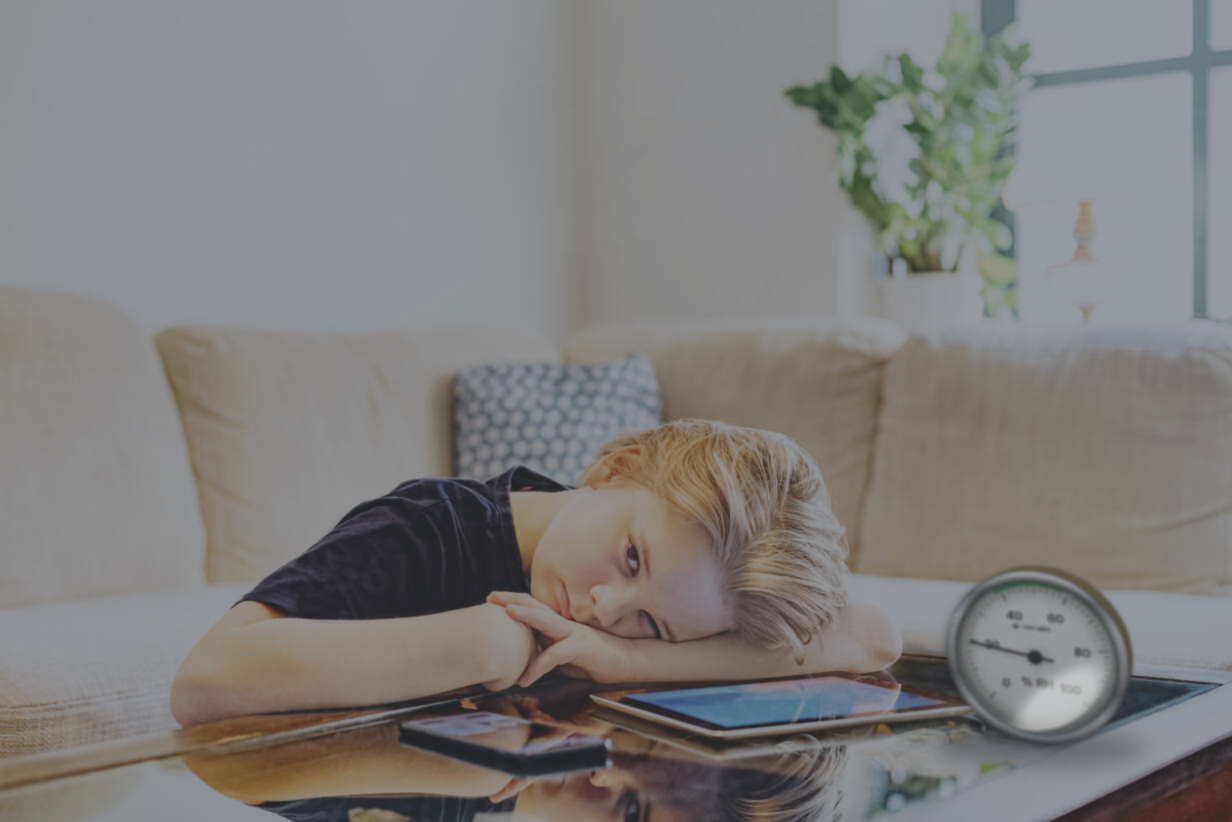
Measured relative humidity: 20,%
